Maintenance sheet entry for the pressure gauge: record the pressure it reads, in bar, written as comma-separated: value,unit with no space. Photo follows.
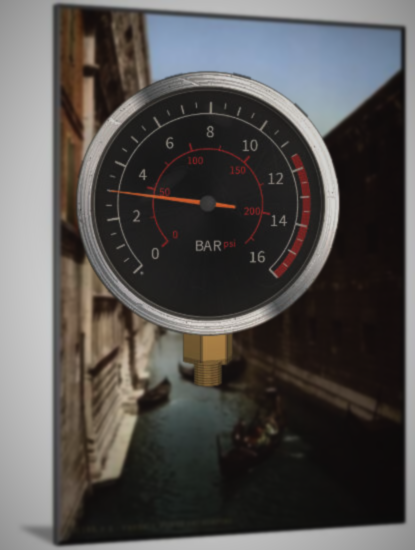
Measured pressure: 3,bar
